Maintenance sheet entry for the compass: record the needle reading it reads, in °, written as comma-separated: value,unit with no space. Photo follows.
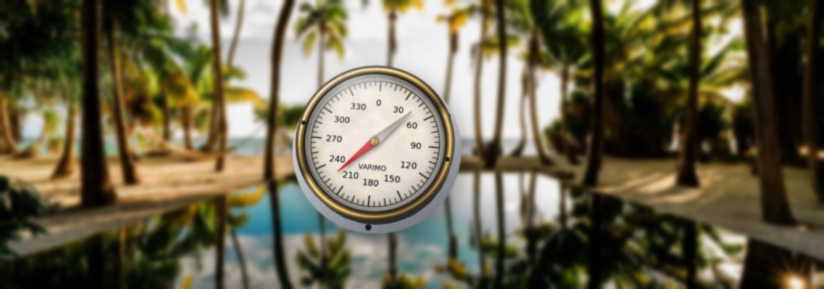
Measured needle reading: 225,°
